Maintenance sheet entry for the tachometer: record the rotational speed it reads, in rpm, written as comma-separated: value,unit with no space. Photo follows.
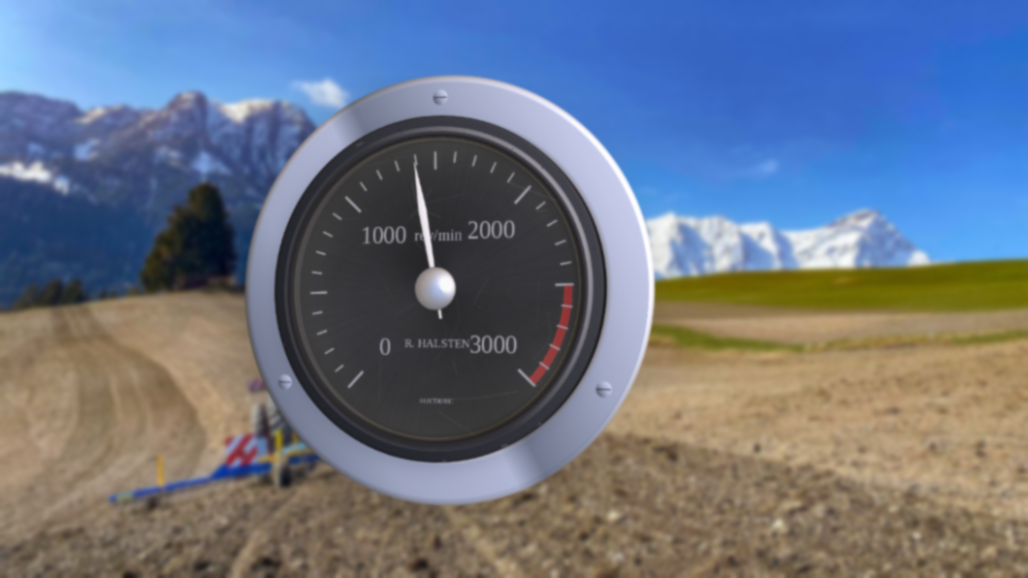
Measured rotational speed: 1400,rpm
